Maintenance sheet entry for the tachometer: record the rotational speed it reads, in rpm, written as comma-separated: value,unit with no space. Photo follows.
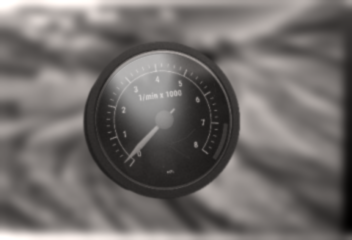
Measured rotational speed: 200,rpm
